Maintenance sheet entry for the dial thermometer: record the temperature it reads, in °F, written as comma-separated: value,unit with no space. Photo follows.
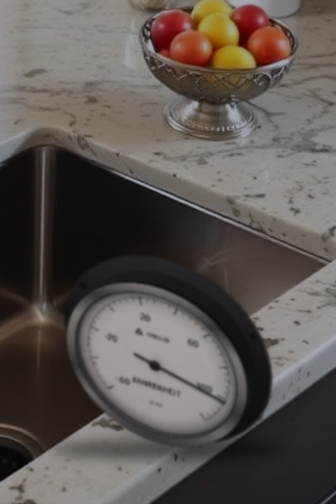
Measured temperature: 100,°F
